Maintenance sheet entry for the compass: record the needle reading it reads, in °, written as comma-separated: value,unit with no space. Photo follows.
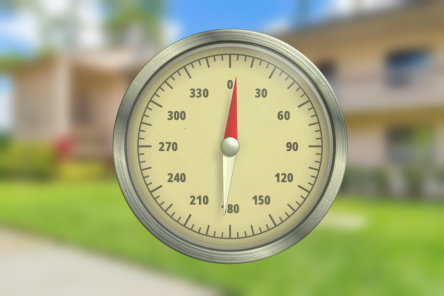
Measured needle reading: 5,°
